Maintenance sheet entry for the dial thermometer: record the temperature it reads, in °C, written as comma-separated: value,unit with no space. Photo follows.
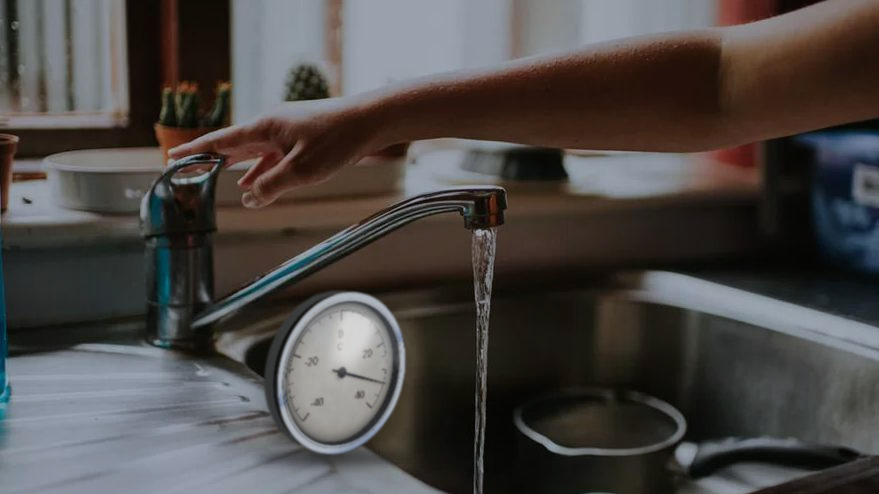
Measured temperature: 32,°C
